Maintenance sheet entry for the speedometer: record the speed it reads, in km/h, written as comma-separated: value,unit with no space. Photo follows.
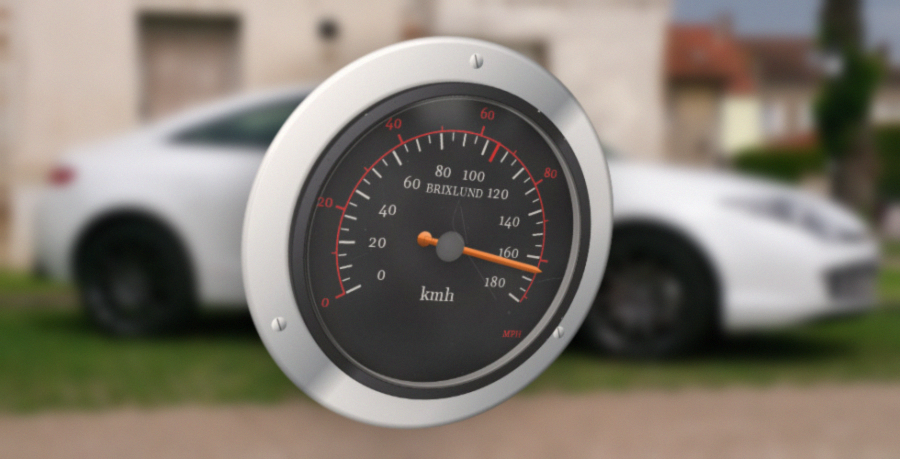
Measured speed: 165,km/h
